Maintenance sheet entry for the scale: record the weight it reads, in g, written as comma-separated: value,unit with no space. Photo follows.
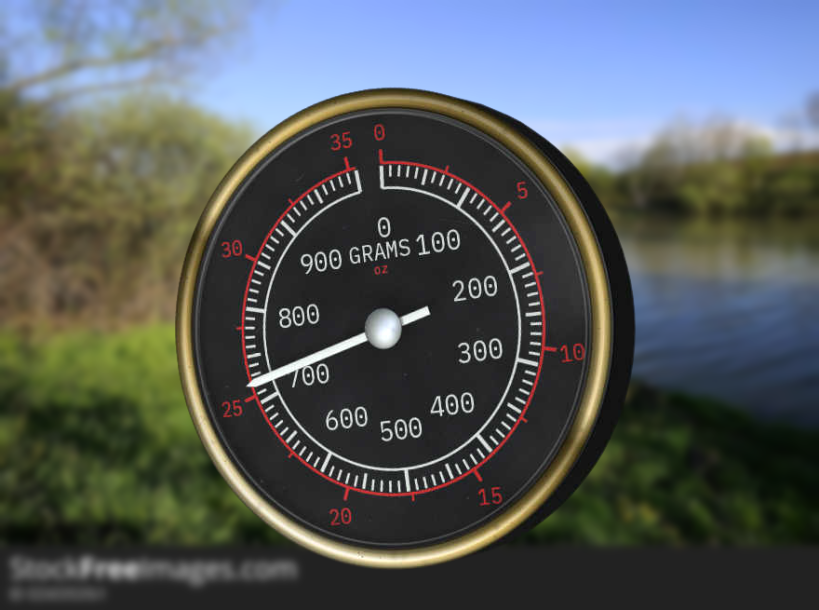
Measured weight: 720,g
